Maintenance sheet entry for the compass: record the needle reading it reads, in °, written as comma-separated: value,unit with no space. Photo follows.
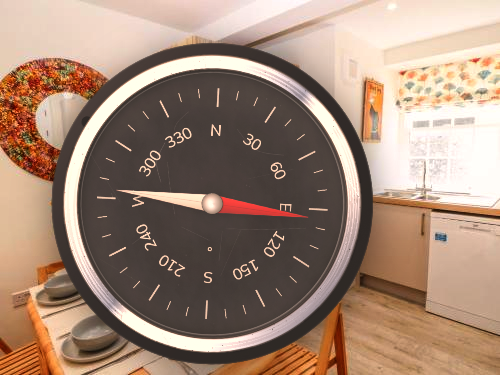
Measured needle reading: 95,°
